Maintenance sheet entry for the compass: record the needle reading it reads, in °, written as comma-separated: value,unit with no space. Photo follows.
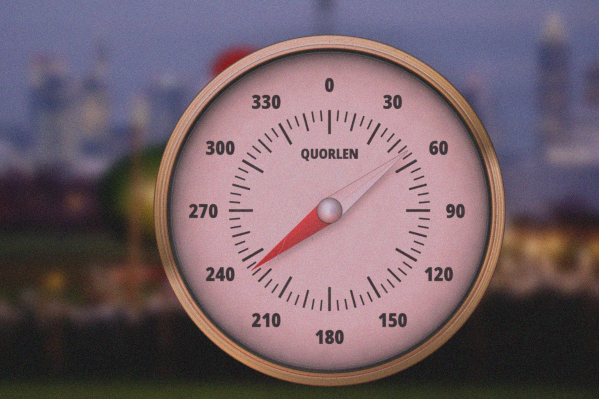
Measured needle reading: 232.5,°
